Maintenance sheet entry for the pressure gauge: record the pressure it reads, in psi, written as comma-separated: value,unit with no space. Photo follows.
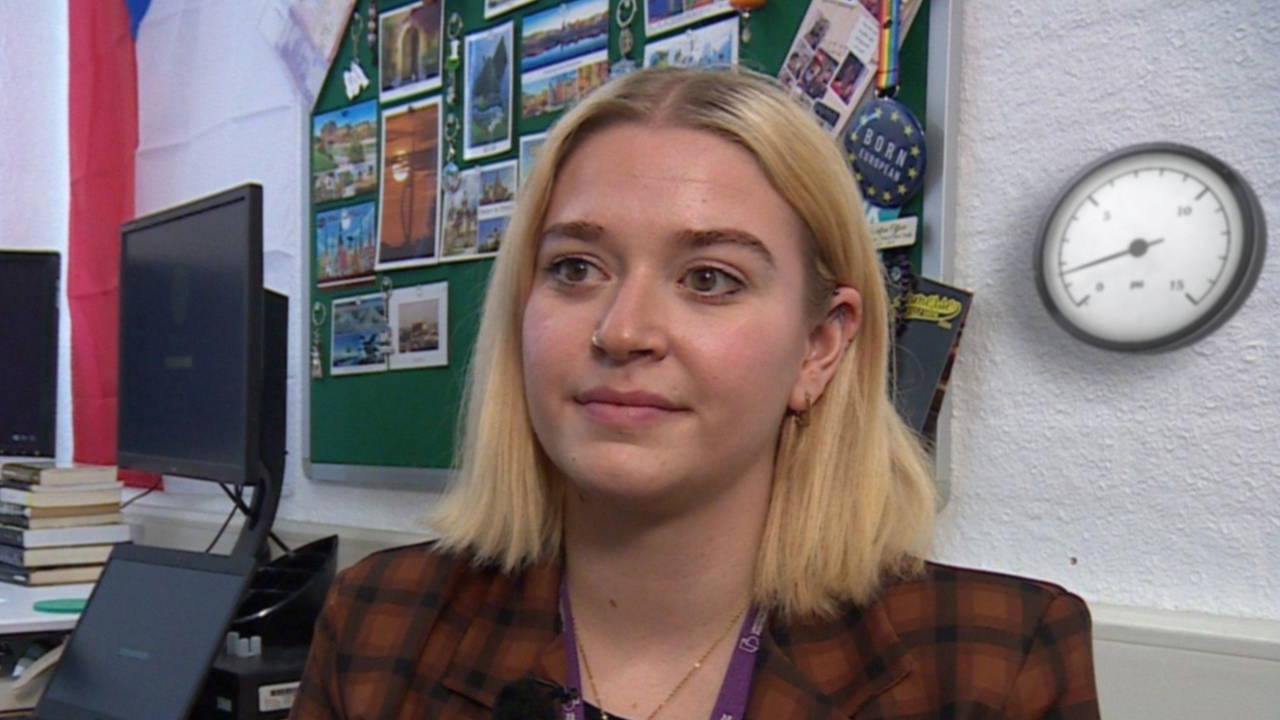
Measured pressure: 1.5,psi
